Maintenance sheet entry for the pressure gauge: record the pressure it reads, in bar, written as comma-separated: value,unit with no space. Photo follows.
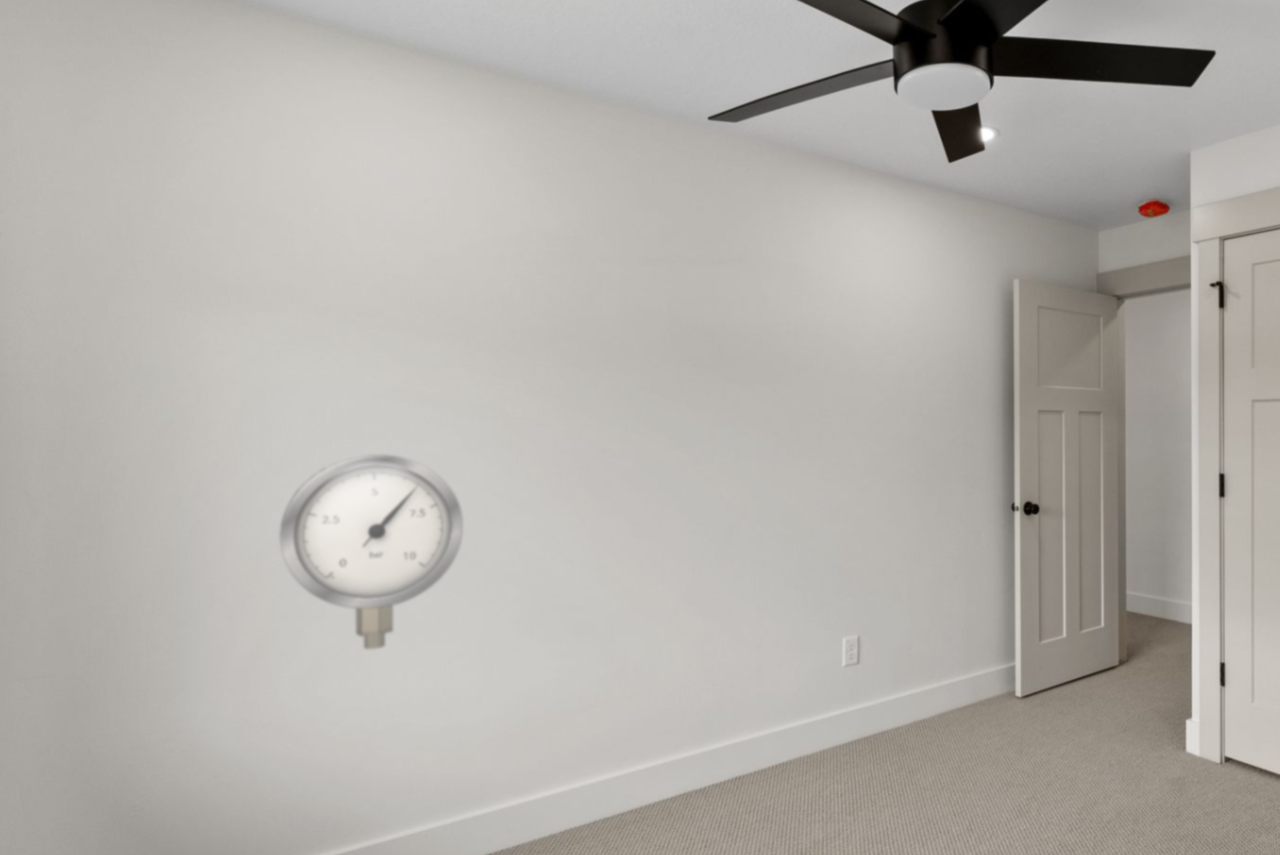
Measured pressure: 6.5,bar
